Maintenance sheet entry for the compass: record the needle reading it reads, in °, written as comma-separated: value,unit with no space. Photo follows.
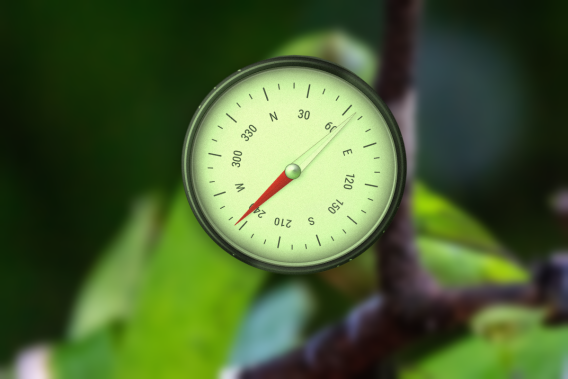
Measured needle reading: 245,°
